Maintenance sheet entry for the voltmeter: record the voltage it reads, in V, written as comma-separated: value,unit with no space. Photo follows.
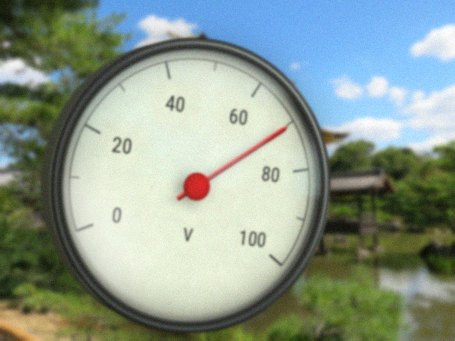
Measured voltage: 70,V
